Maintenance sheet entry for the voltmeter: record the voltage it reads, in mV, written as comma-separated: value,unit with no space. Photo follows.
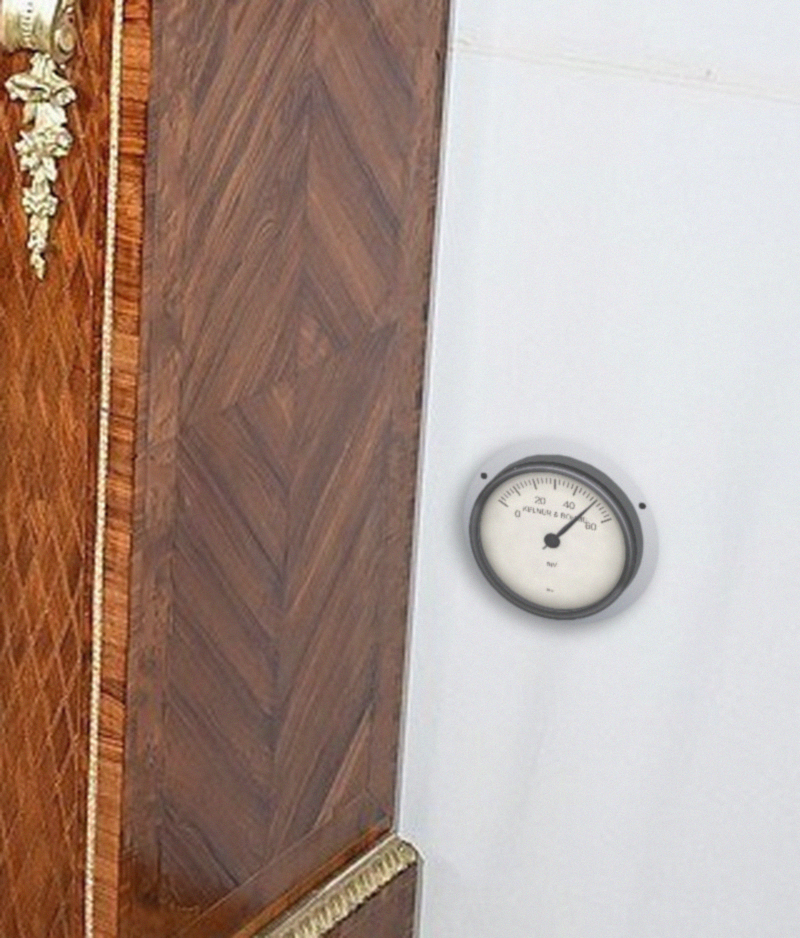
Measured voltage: 50,mV
